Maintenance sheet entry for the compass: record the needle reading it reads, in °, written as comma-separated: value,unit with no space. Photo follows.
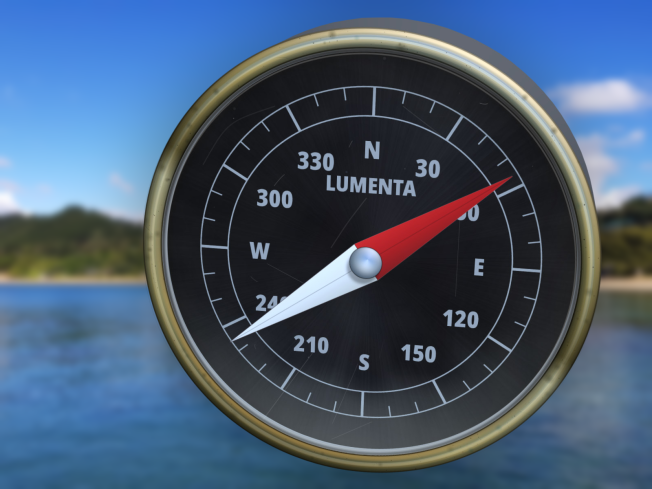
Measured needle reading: 55,°
